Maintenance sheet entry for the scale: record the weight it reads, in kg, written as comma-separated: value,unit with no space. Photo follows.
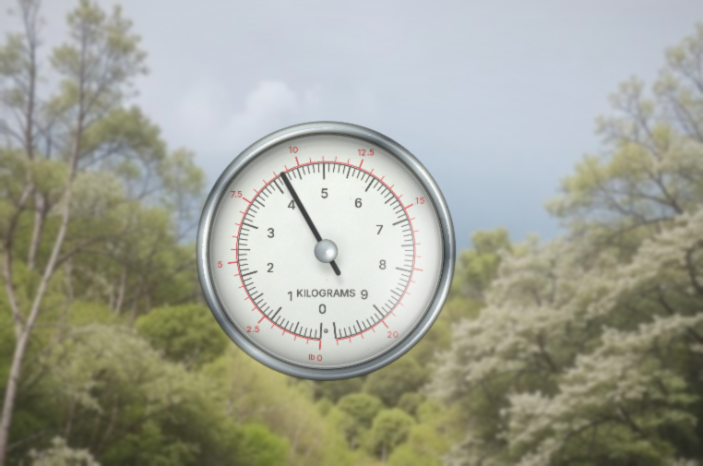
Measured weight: 4.2,kg
